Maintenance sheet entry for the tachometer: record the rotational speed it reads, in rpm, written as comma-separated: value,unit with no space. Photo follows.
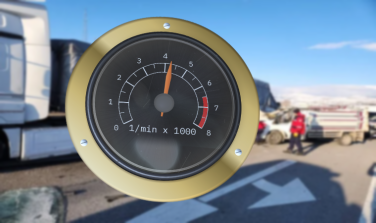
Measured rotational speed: 4250,rpm
